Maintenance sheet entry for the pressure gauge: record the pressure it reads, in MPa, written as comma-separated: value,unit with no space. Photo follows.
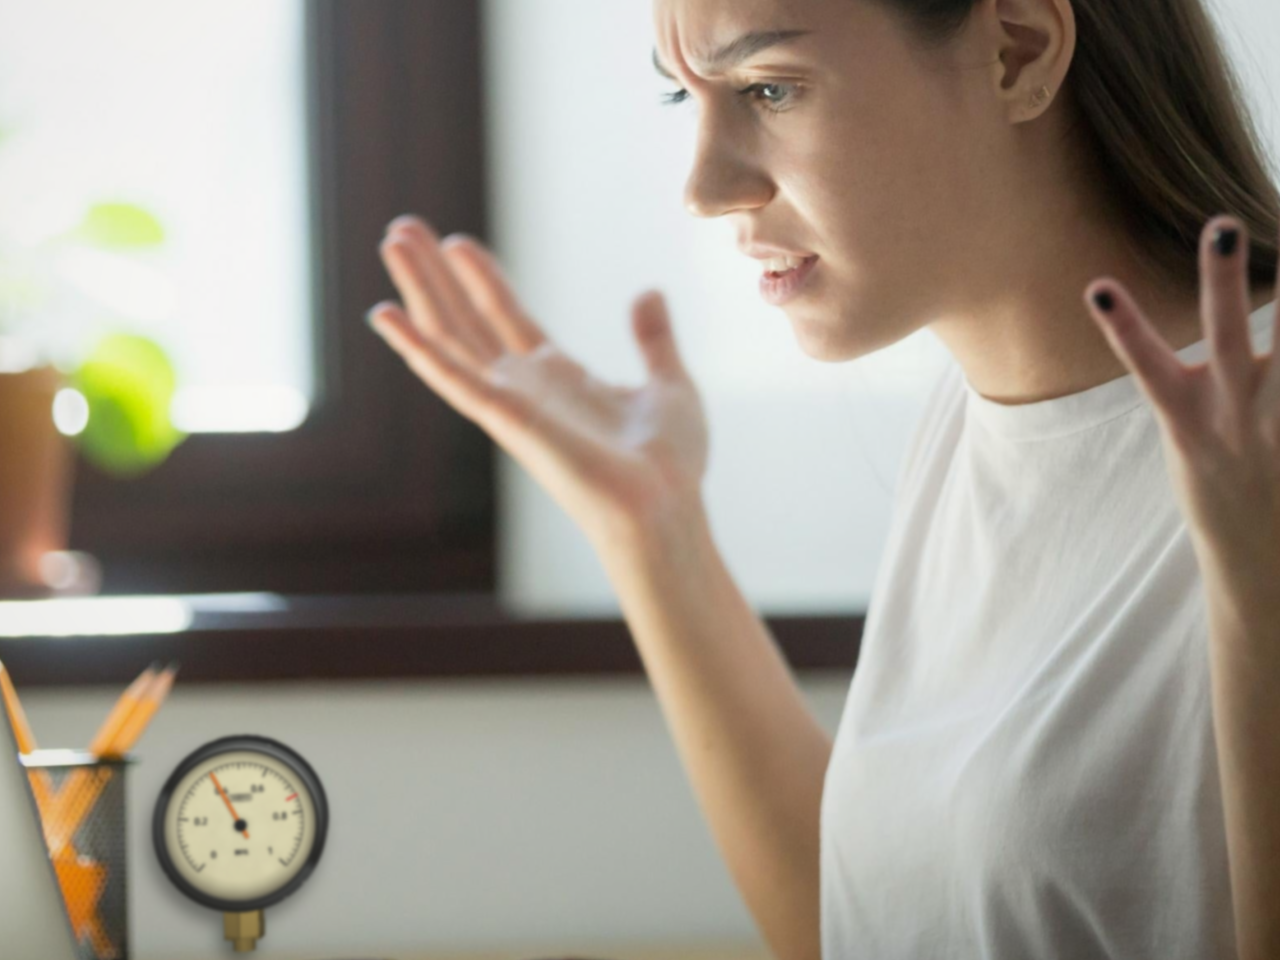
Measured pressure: 0.4,MPa
